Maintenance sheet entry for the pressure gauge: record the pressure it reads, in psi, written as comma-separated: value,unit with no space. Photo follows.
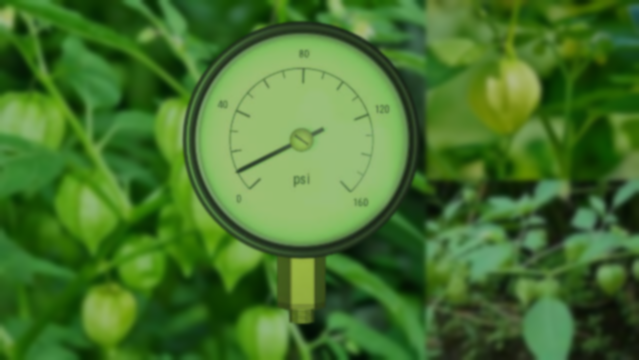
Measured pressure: 10,psi
